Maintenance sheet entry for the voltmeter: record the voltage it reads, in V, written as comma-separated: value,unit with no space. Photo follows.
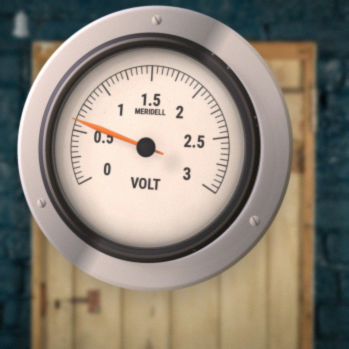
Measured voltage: 0.6,V
